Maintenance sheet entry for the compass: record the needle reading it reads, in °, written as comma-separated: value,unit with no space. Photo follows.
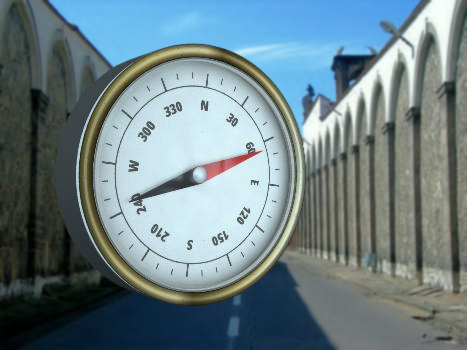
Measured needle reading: 65,°
